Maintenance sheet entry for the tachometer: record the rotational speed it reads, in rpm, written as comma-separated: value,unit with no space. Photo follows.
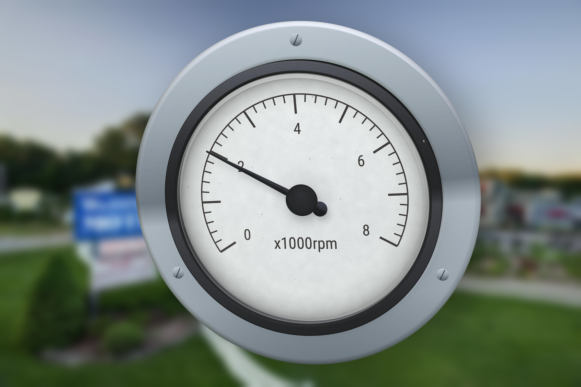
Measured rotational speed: 2000,rpm
